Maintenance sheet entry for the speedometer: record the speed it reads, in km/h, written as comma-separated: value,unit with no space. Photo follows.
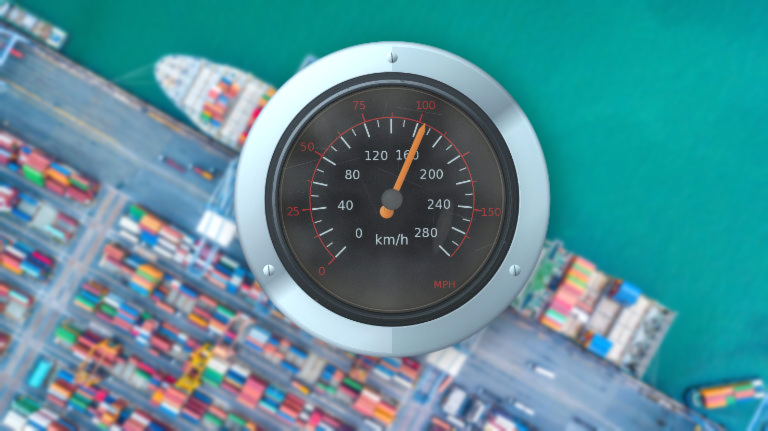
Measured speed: 165,km/h
